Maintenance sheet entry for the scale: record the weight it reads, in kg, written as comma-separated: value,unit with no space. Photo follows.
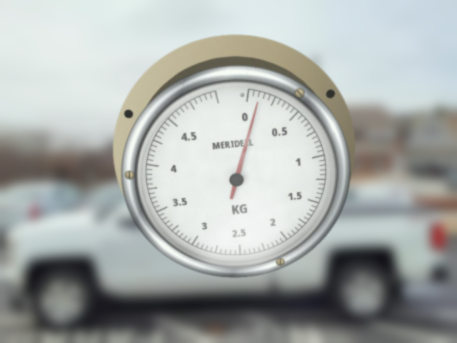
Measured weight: 0.1,kg
